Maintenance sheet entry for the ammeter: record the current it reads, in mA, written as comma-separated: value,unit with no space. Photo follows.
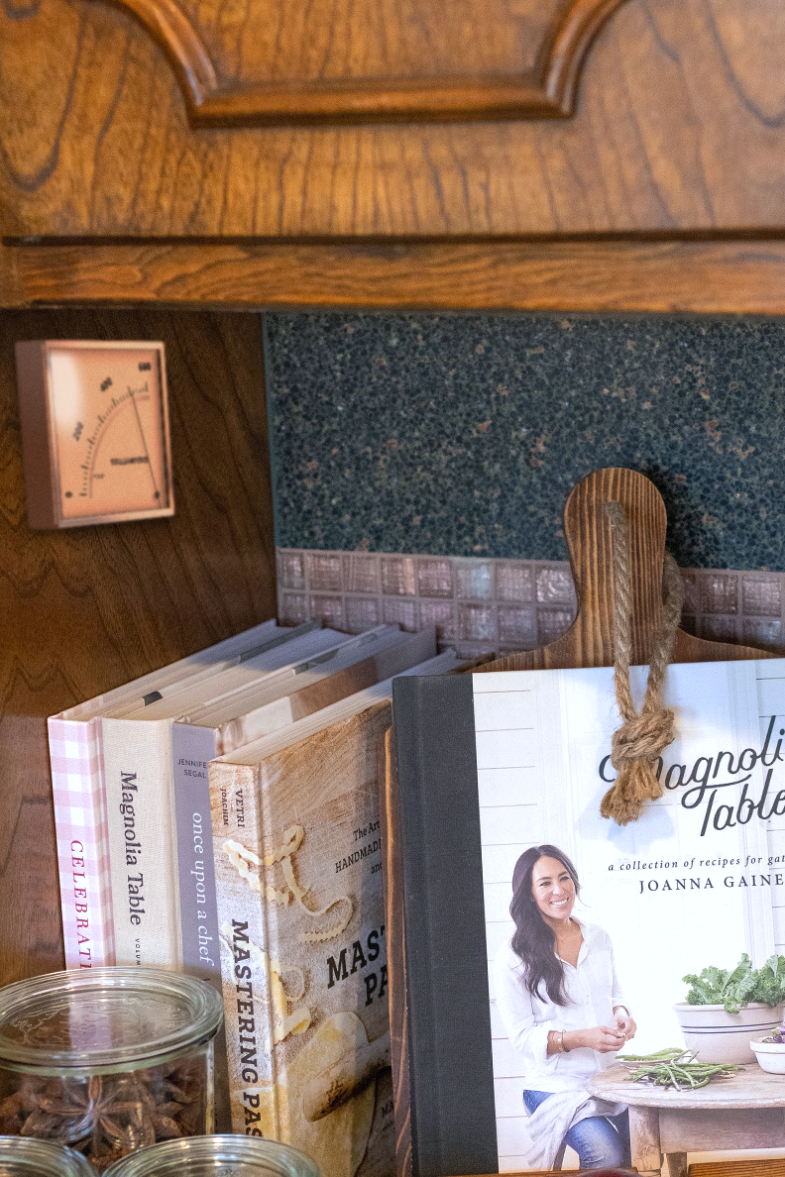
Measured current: 500,mA
